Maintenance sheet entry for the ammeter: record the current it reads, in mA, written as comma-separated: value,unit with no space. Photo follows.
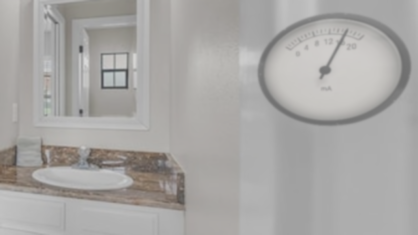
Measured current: 16,mA
